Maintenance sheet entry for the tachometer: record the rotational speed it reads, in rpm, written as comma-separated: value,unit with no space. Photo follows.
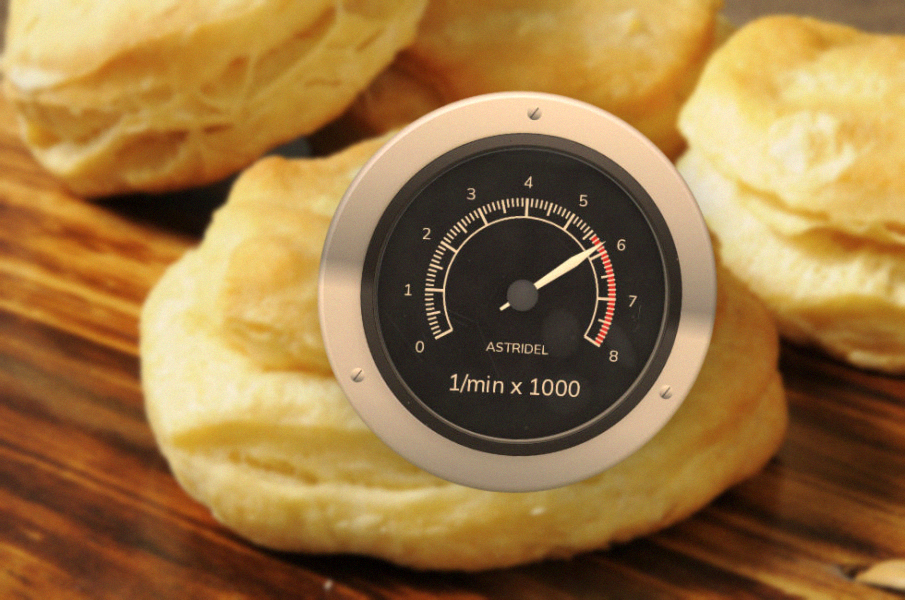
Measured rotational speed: 5800,rpm
